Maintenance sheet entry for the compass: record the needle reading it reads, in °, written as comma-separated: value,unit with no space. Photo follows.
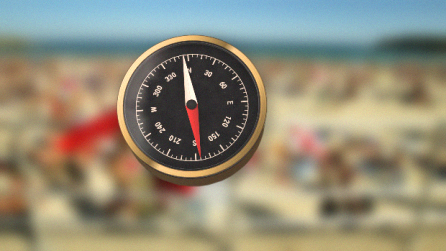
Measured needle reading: 175,°
